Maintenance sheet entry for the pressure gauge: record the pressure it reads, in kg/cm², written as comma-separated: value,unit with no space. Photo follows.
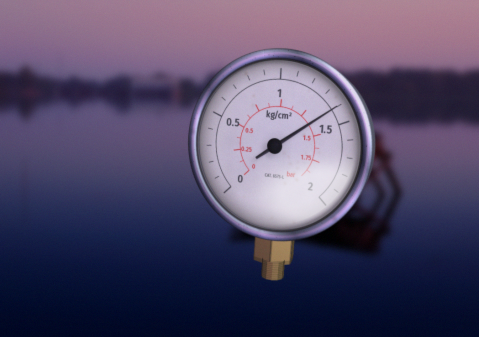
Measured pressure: 1.4,kg/cm²
